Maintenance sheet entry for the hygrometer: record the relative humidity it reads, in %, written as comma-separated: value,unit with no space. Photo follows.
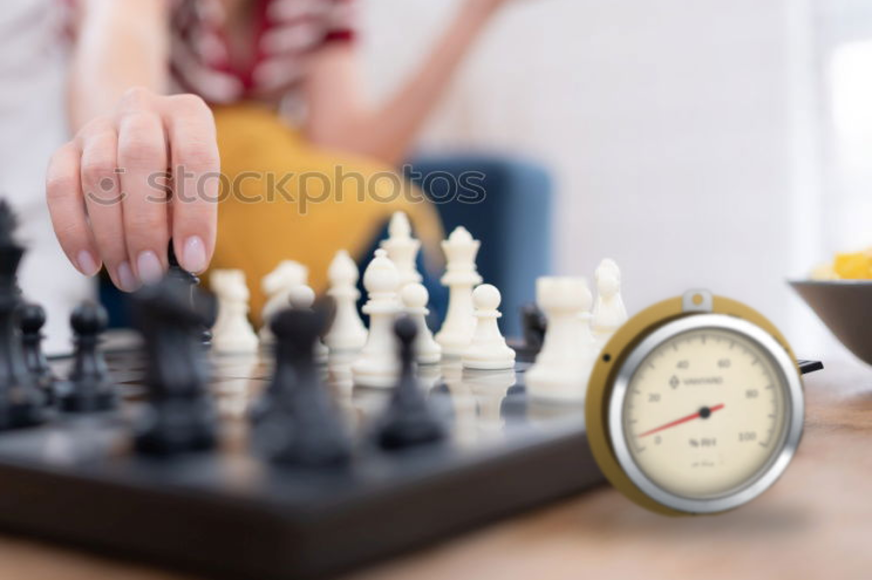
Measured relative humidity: 5,%
